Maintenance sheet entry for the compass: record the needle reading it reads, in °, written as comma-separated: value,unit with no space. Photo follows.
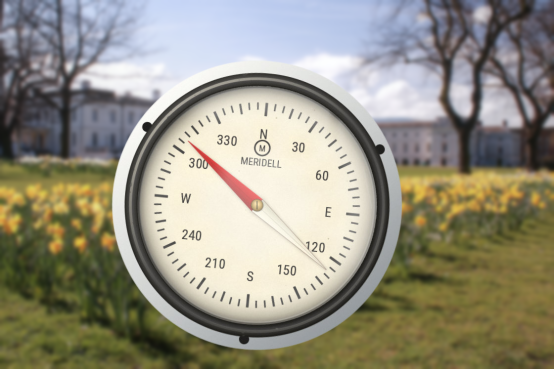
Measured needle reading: 307.5,°
